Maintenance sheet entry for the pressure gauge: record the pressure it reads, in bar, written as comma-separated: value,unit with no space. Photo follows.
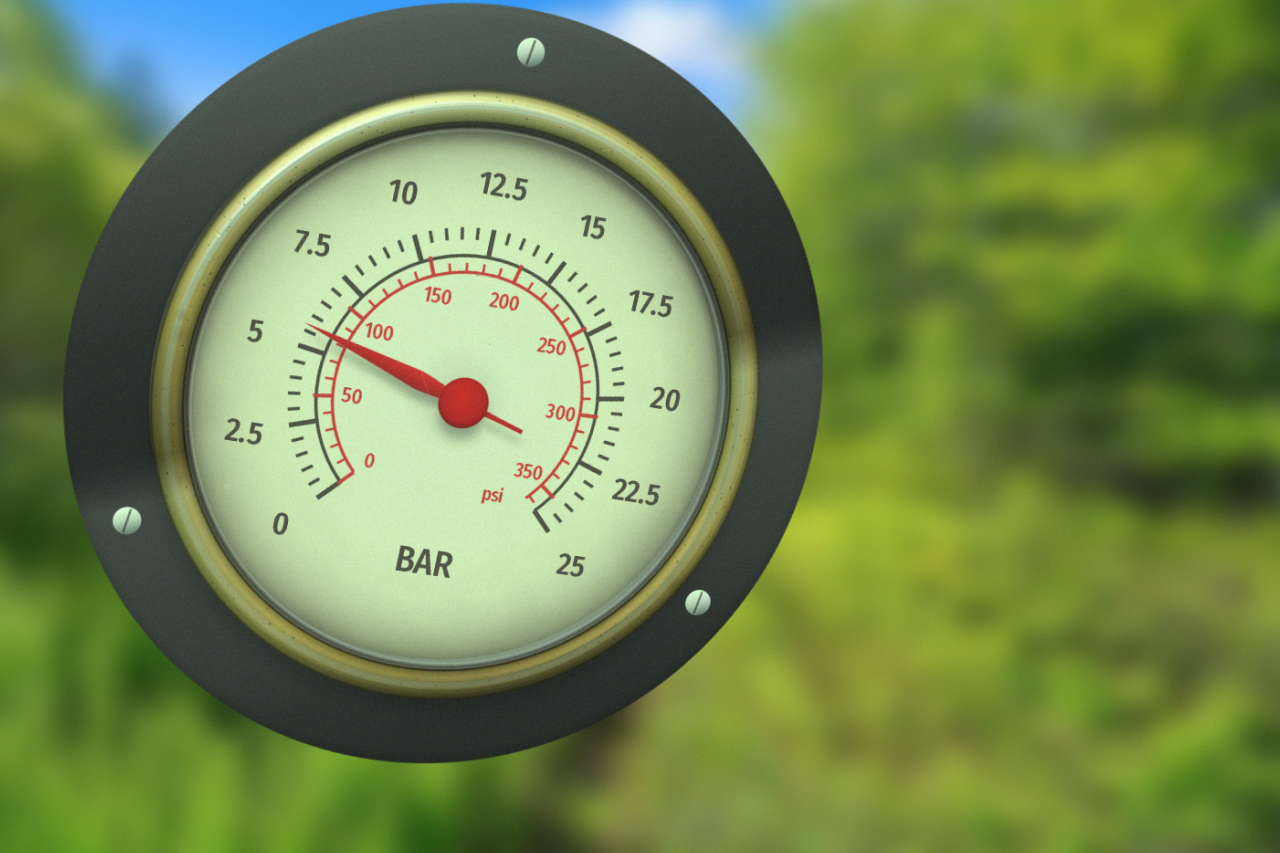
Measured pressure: 5.75,bar
